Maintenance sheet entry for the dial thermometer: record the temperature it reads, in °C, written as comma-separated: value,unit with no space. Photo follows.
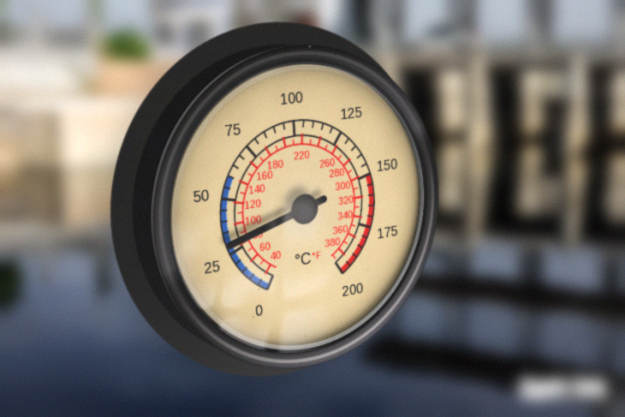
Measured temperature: 30,°C
